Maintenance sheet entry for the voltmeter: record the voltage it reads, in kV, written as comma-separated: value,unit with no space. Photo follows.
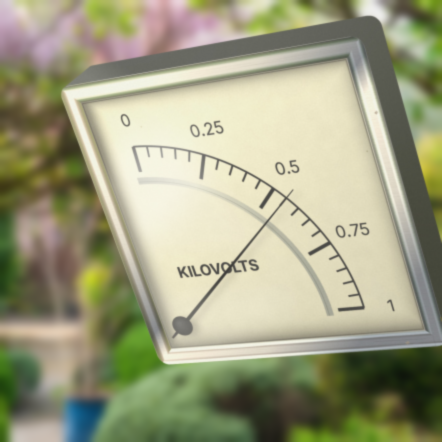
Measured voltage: 0.55,kV
